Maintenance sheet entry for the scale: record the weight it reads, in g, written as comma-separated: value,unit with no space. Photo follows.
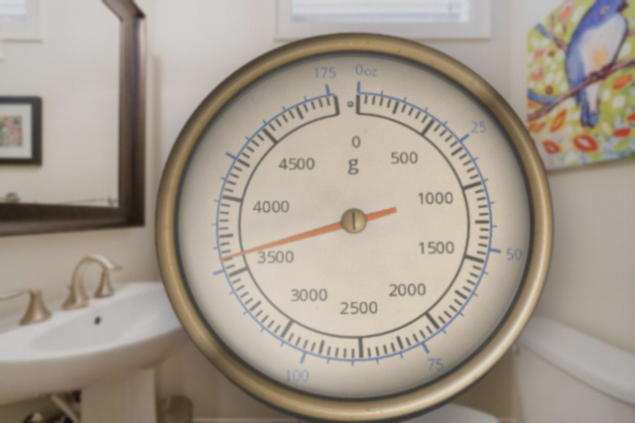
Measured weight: 3600,g
